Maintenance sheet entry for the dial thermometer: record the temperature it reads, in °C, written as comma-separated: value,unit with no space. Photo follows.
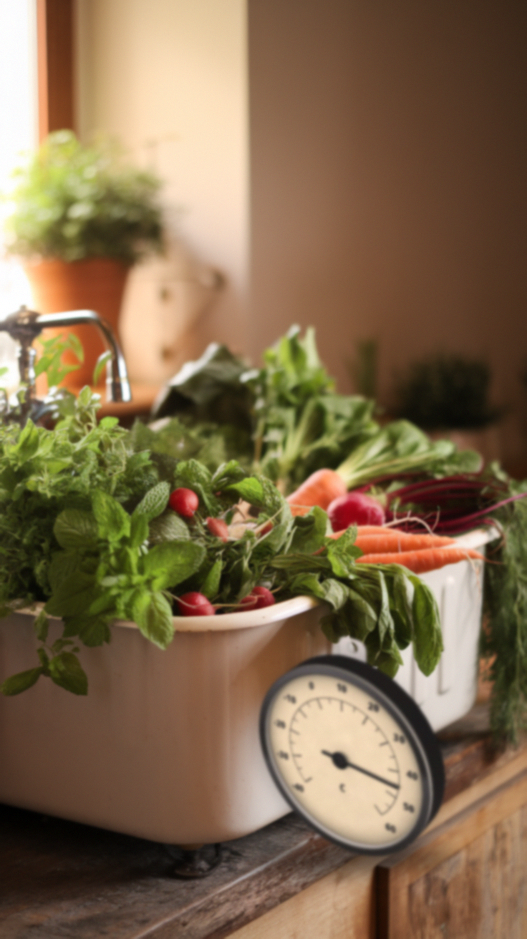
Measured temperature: 45,°C
